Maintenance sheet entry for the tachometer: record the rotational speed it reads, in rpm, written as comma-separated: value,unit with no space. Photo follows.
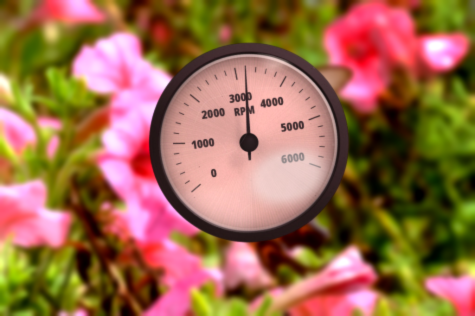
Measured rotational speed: 3200,rpm
